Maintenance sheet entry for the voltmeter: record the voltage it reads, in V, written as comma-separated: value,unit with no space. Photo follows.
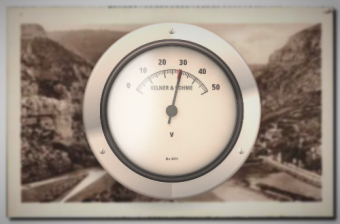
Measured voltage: 30,V
